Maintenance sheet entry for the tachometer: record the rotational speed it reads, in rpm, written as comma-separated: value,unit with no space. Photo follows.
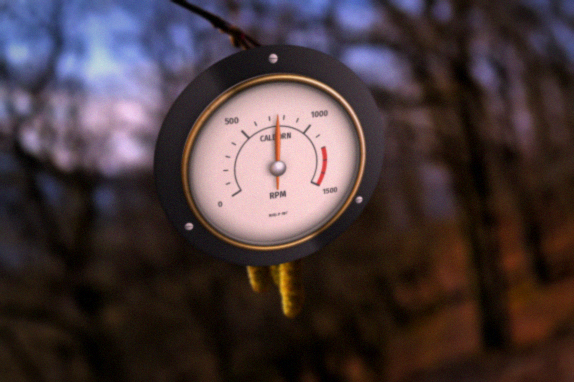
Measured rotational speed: 750,rpm
